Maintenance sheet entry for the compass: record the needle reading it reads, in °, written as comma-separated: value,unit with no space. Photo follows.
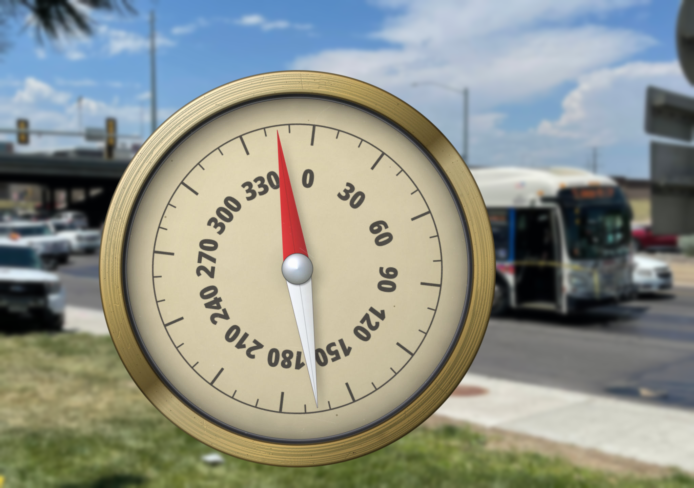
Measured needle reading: 345,°
